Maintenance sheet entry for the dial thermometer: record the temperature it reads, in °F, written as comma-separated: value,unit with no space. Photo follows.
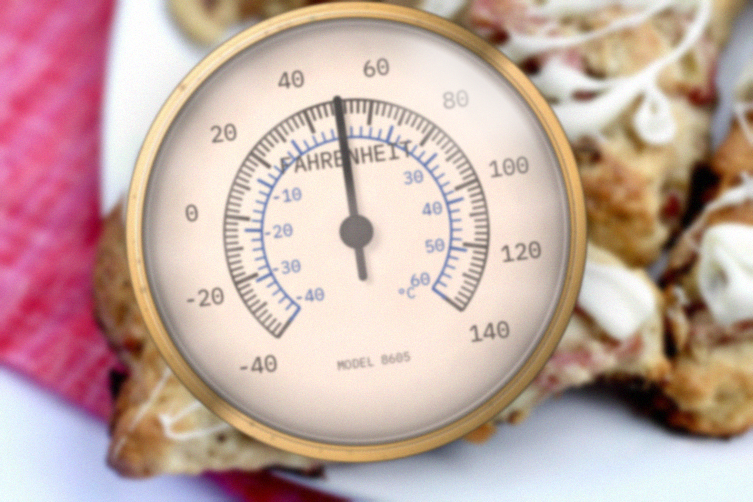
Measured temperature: 50,°F
